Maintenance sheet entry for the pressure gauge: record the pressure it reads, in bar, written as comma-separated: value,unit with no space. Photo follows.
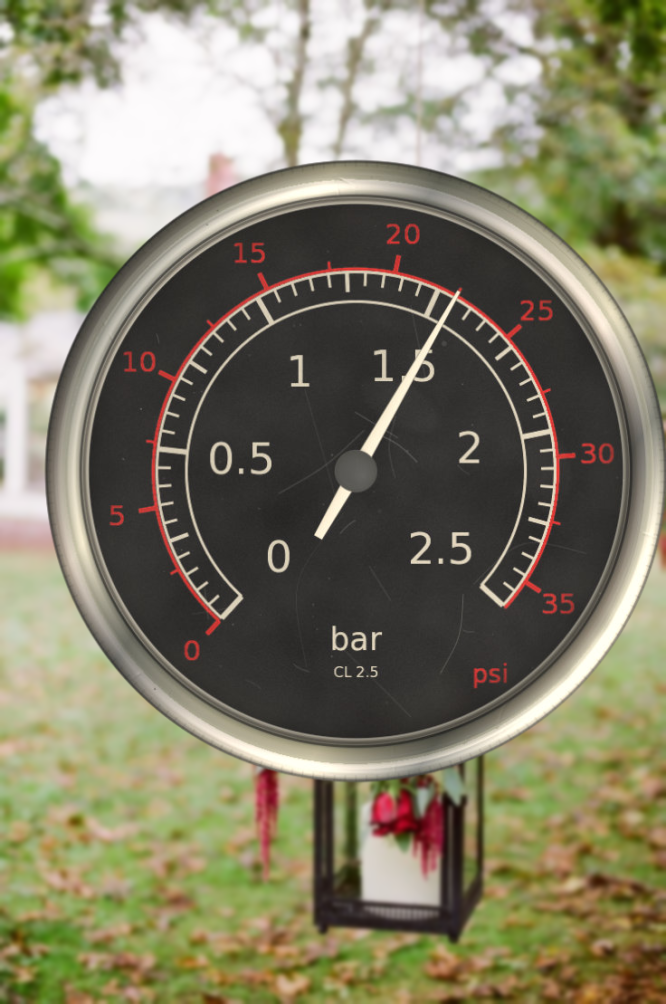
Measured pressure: 1.55,bar
